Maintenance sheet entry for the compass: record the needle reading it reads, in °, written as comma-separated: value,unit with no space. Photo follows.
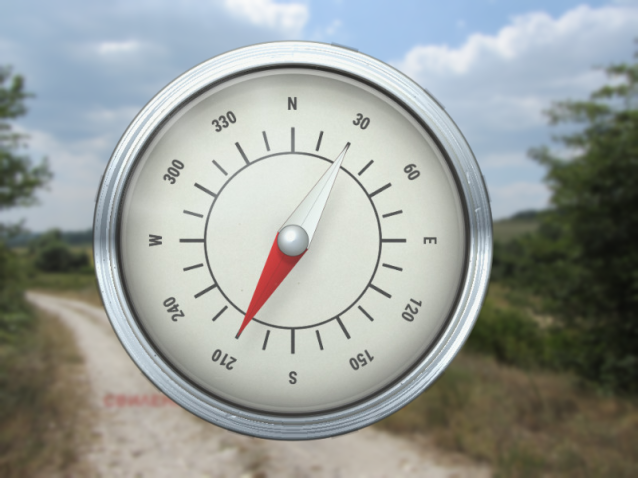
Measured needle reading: 210,°
